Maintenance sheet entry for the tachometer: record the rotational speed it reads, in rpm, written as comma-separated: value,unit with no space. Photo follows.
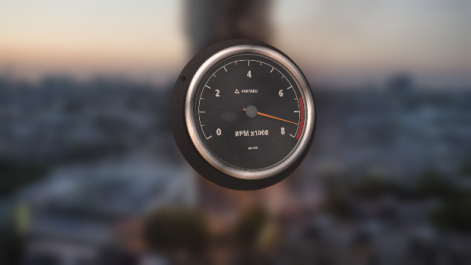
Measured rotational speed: 7500,rpm
